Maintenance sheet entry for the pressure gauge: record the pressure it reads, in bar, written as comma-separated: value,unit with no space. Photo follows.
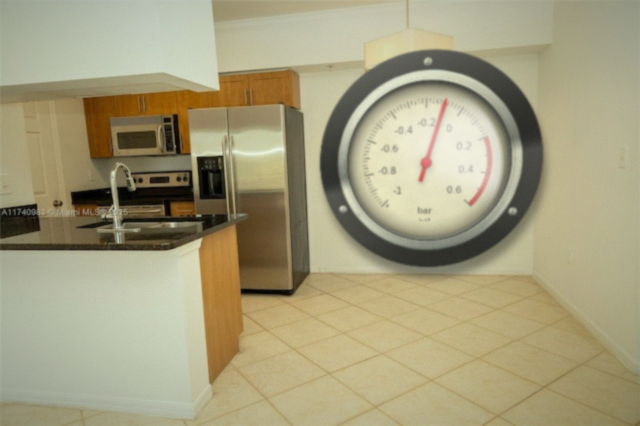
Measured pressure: -0.1,bar
